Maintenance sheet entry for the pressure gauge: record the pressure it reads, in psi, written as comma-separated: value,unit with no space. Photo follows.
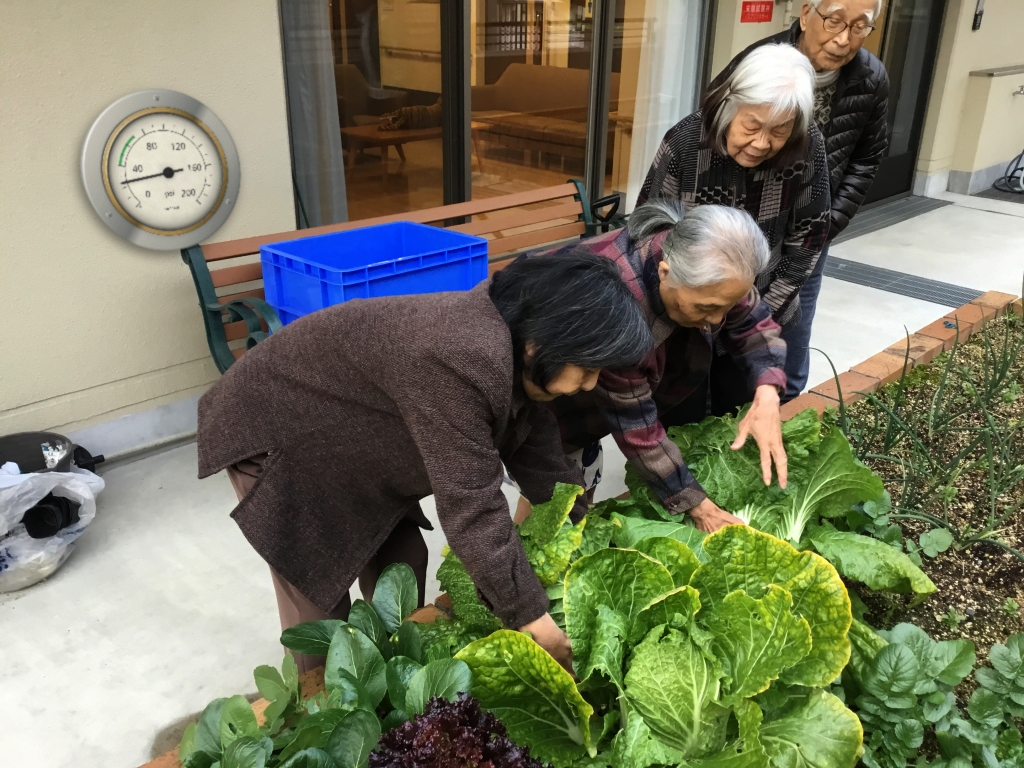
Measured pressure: 25,psi
